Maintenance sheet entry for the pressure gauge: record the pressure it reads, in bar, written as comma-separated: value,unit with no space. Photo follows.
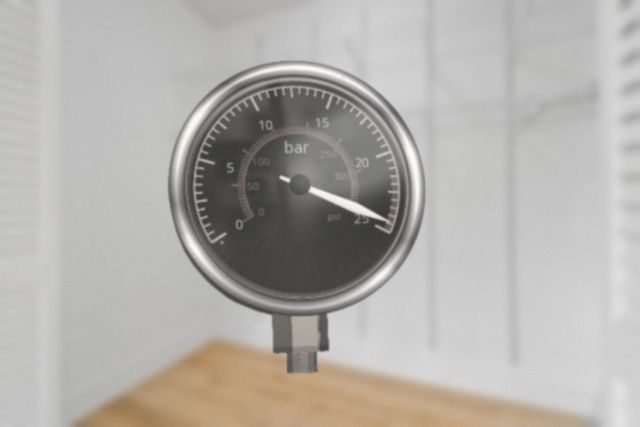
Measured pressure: 24.5,bar
